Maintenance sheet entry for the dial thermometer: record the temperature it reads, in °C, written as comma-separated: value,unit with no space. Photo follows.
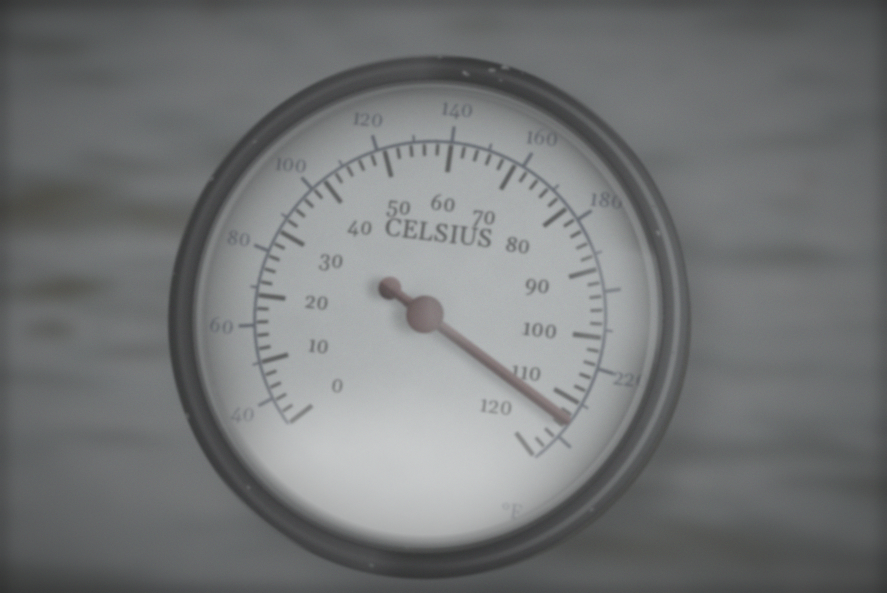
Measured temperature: 113,°C
